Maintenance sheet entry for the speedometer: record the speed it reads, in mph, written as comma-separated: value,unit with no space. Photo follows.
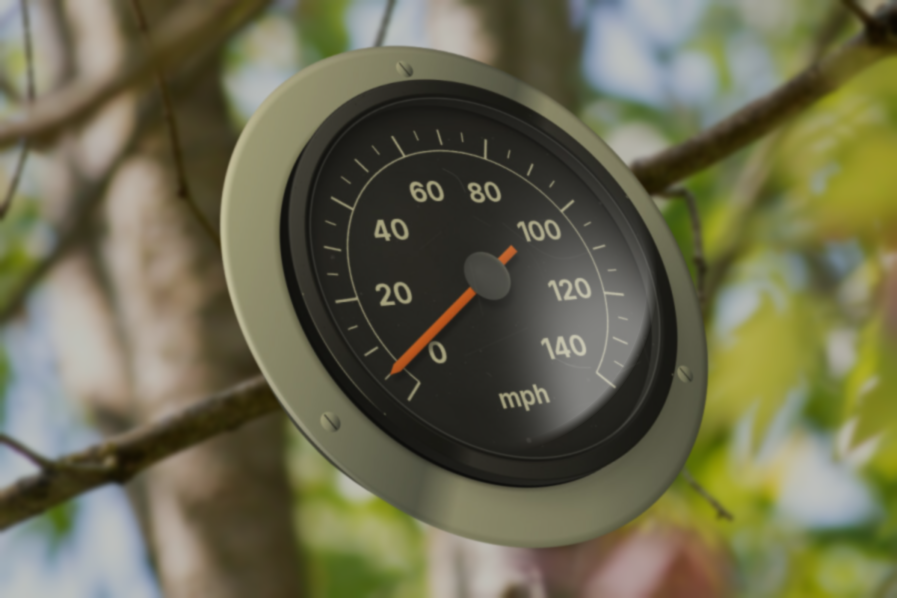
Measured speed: 5,mph
